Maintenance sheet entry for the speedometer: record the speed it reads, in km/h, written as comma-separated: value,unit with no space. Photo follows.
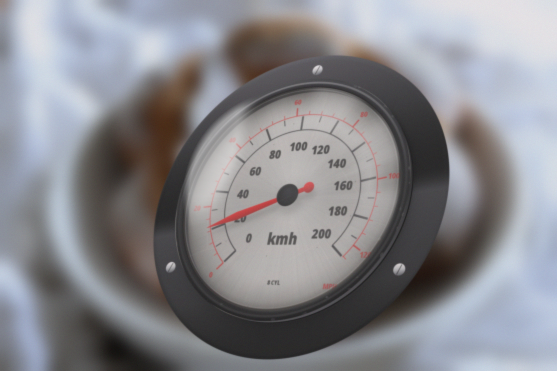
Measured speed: 20,km/h
